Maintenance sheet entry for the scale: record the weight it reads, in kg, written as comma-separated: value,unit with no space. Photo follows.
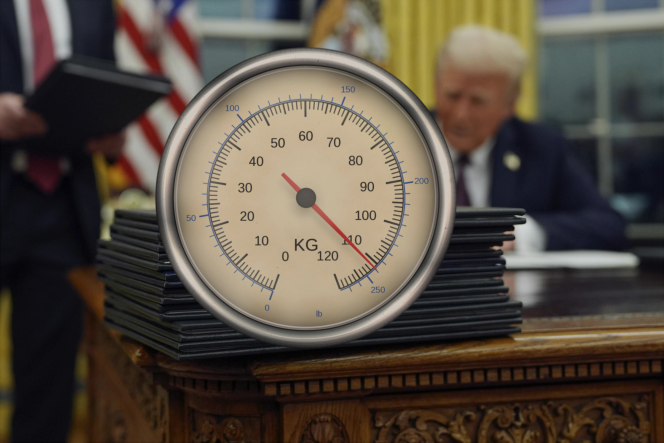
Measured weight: 111,kg
